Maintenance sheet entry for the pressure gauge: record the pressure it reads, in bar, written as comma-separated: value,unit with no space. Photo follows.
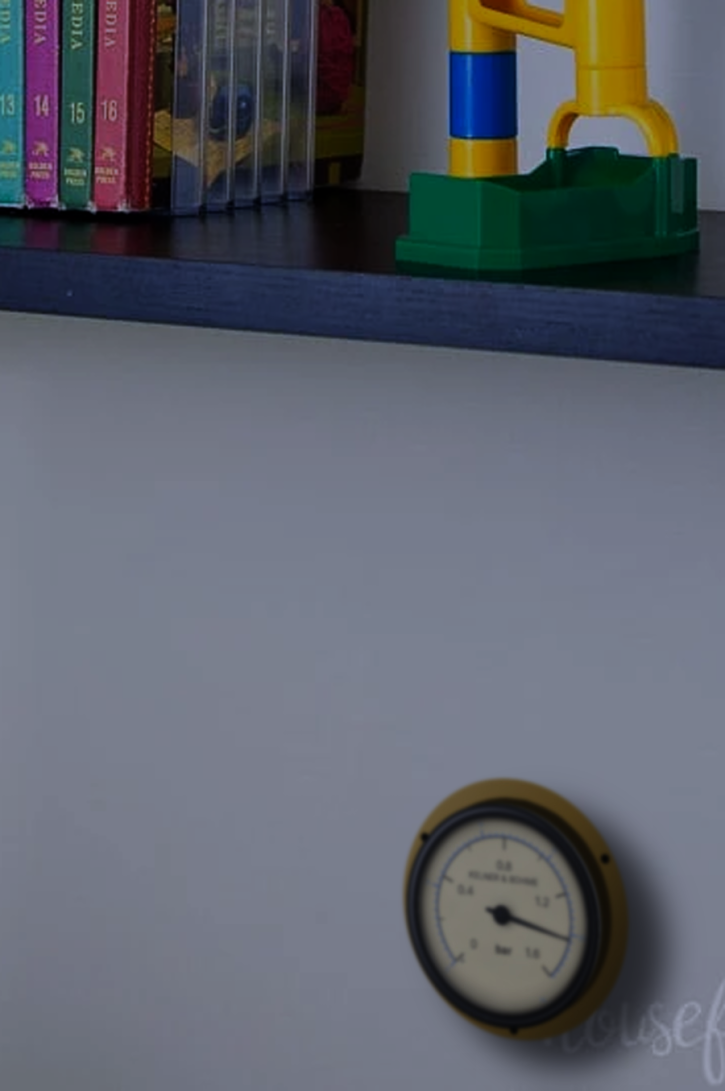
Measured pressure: 1.4,bar
